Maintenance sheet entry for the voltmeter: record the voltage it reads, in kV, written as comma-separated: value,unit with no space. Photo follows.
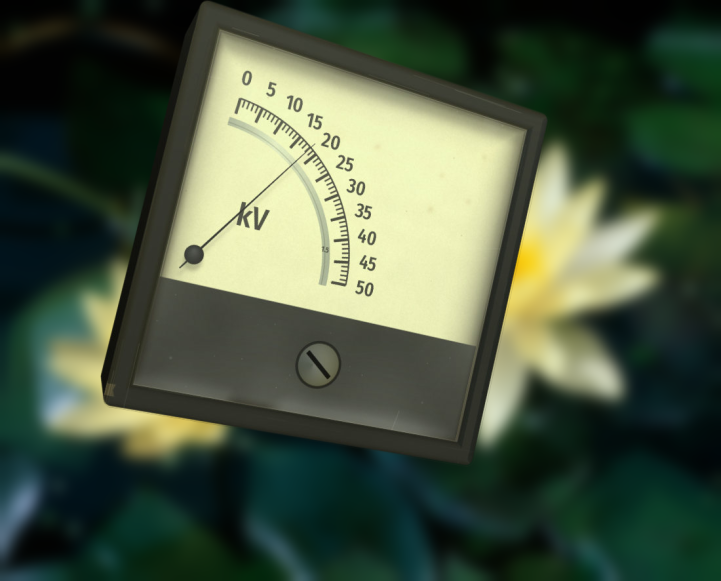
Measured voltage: 18,kV
